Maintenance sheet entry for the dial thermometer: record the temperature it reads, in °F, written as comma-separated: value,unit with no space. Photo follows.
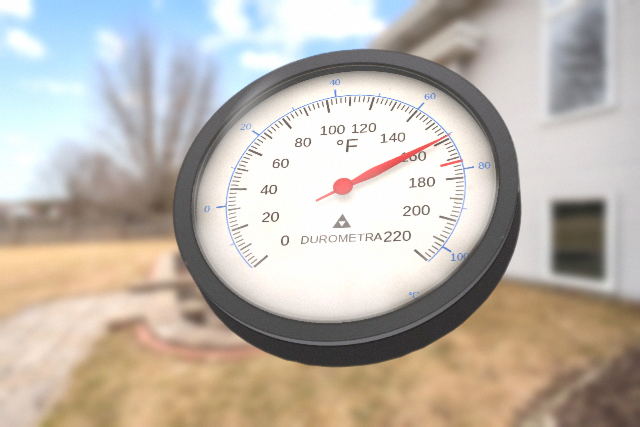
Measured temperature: 160,°F
